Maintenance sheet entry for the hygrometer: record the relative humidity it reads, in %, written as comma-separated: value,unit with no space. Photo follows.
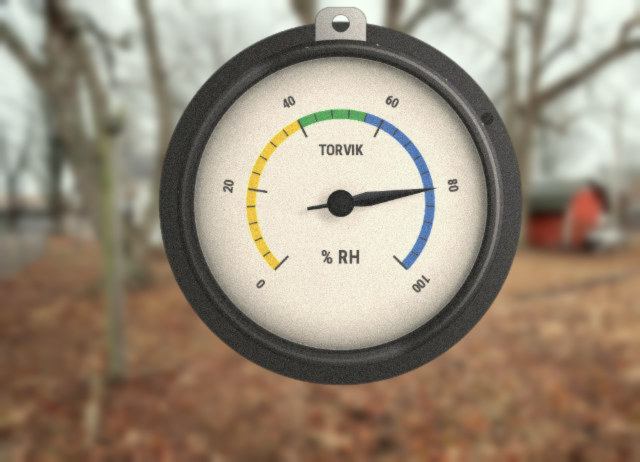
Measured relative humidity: 80,%
